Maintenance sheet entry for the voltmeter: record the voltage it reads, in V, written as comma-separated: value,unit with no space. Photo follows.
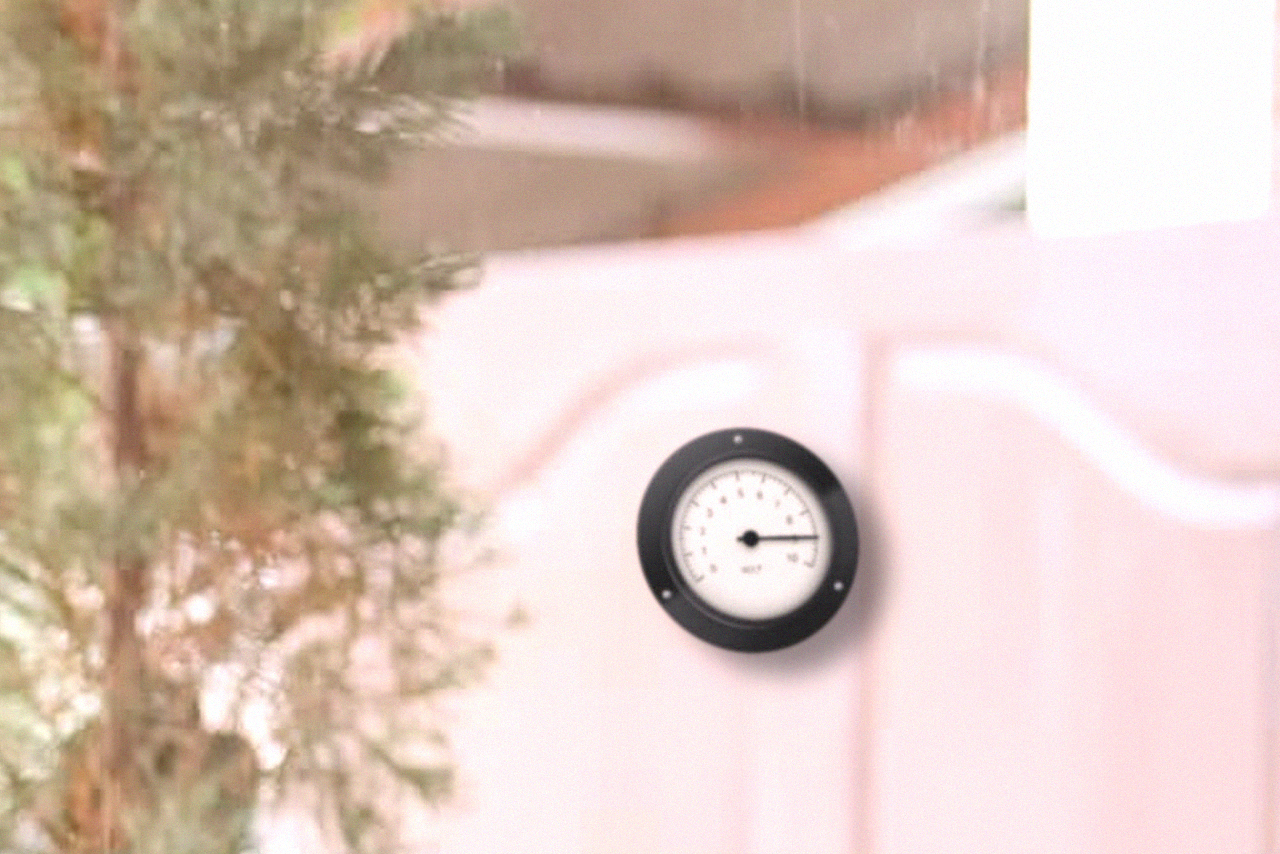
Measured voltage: 9,V
